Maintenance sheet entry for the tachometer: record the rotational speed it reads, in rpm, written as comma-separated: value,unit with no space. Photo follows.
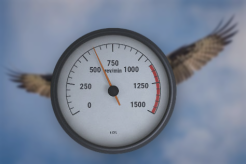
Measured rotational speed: 600,rpm
